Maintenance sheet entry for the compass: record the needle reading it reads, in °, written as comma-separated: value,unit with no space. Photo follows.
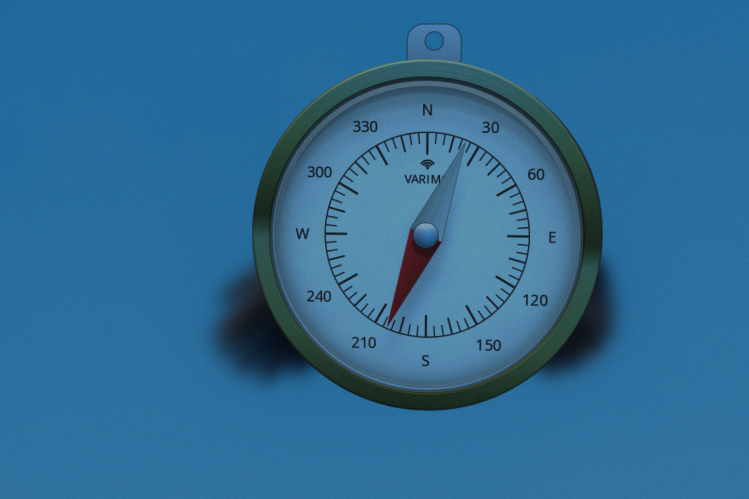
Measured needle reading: 202.5,°
